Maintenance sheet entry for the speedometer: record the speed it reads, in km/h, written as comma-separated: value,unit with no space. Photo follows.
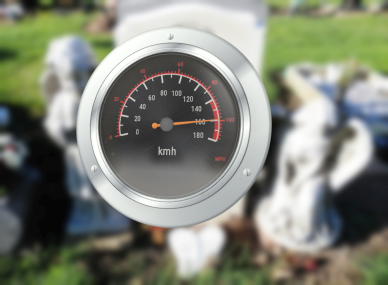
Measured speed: 160,km/h
